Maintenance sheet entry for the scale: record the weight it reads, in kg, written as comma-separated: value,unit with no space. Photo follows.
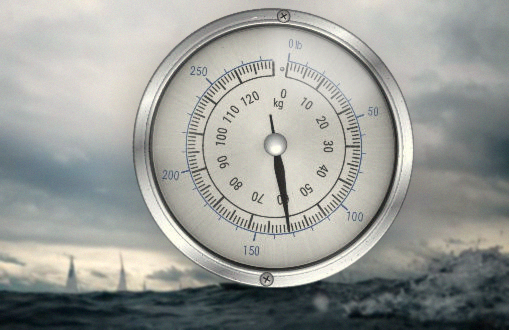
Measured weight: 60,kg
